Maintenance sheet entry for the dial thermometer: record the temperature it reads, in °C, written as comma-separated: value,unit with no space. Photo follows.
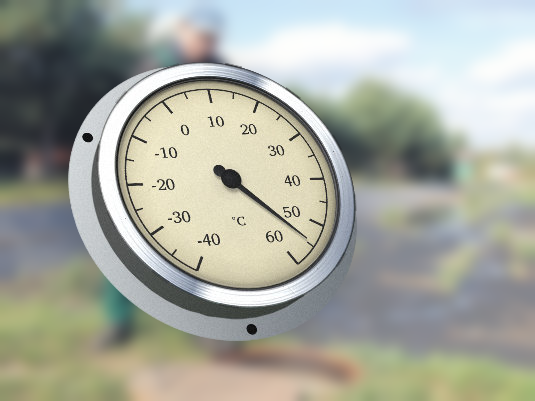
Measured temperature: 55,°C
